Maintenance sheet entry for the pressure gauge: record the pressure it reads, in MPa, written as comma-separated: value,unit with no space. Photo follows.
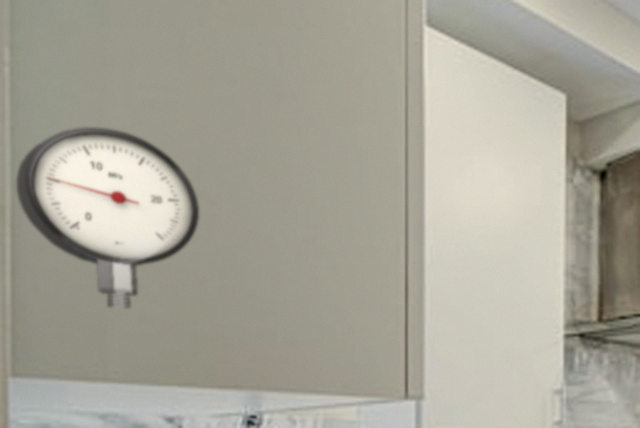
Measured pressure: 5,MPa
